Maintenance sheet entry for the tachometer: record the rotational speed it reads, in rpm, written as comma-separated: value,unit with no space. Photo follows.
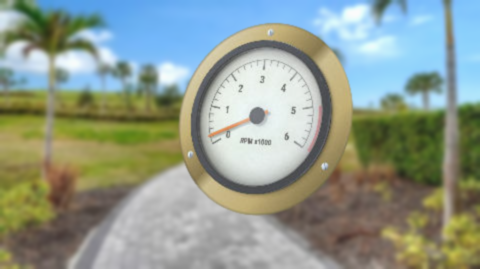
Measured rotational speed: 200,rpm
